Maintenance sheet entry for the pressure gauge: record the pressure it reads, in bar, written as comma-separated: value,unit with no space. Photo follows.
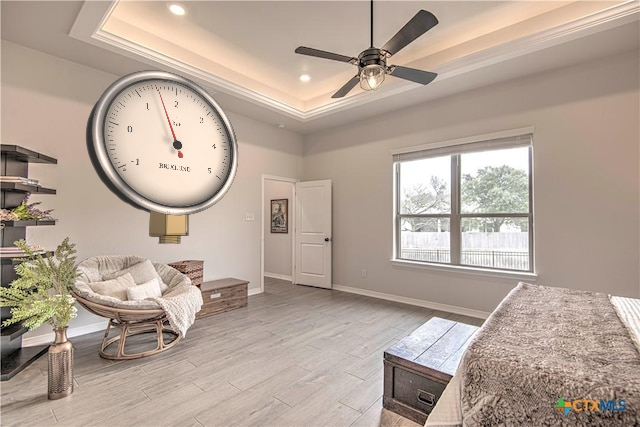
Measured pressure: 1.5,bar
